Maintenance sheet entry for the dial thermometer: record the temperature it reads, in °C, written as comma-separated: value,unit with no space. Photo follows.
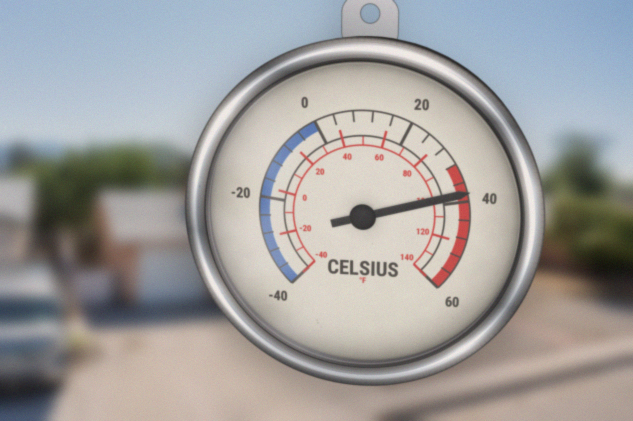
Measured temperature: 38,°C
